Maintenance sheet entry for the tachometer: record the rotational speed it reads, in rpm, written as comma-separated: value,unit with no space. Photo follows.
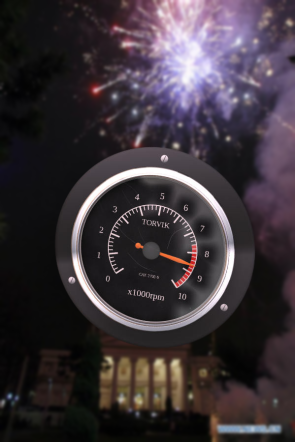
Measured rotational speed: 8600,rpm
